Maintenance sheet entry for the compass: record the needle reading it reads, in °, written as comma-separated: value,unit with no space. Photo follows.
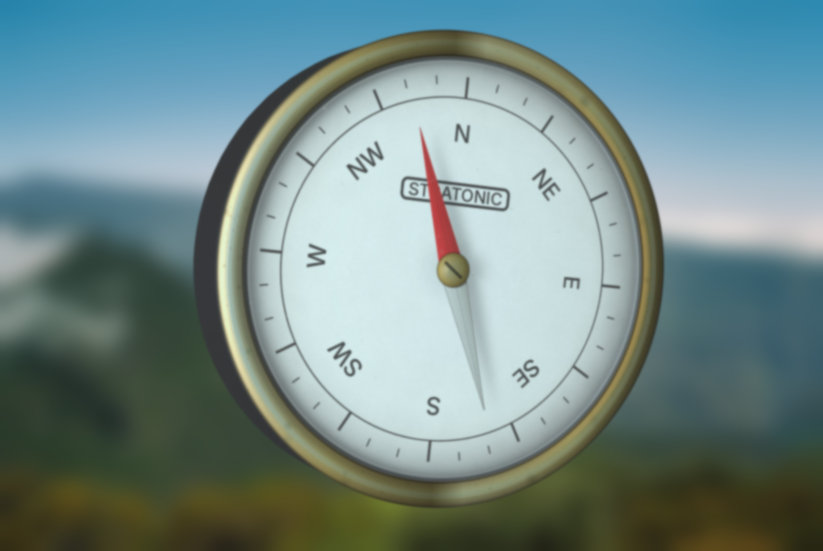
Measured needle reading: 340,°
